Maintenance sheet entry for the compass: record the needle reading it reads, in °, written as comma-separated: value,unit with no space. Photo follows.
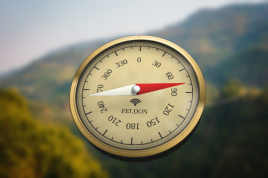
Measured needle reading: 80,°
